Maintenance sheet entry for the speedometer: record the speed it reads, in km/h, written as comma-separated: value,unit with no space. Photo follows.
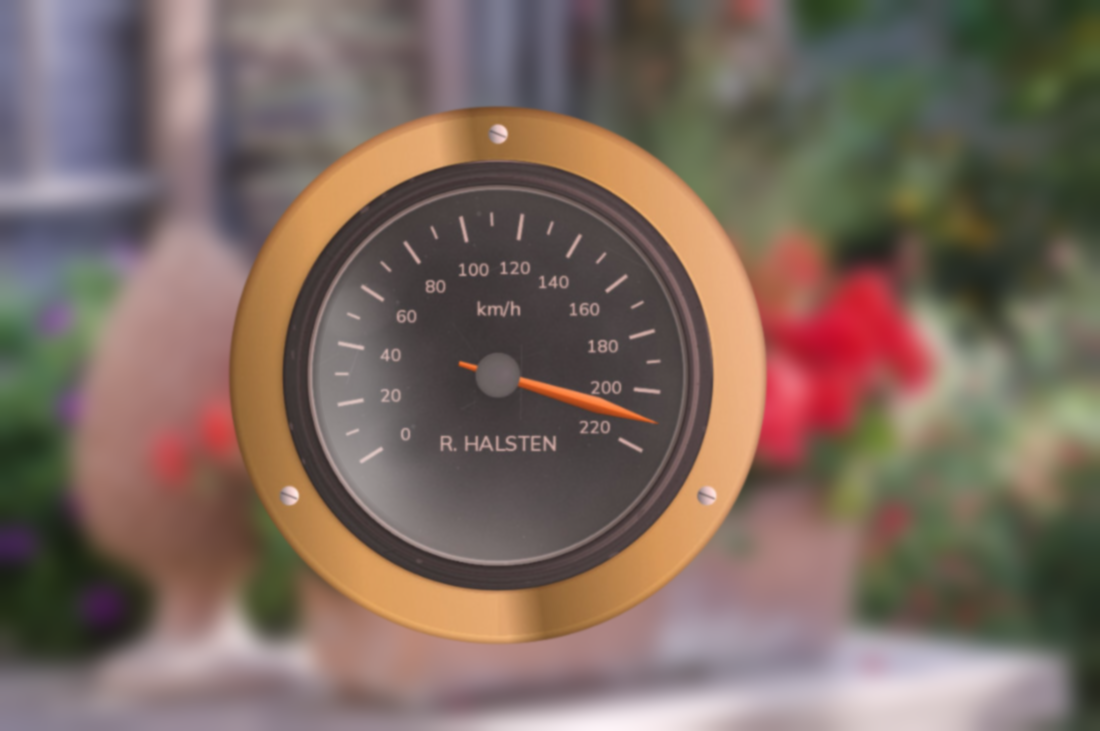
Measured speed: 210,km/h
